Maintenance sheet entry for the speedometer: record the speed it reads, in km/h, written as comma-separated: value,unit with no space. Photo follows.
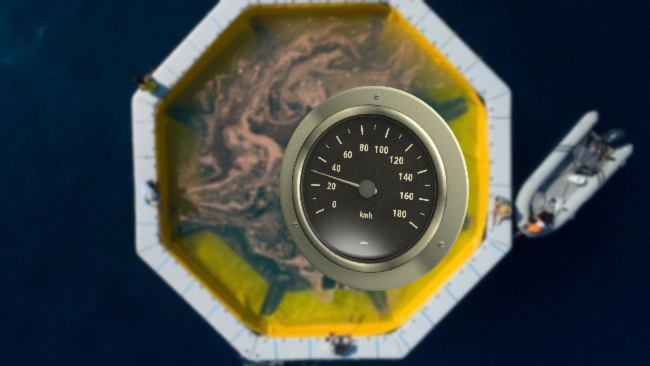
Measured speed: 30,km/h
